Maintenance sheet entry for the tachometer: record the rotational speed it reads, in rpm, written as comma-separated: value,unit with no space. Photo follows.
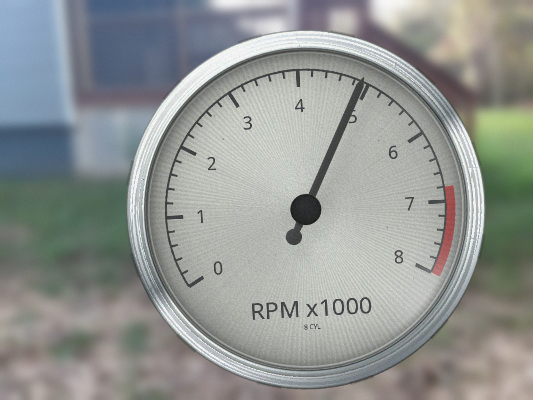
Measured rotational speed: 4900,rpm
